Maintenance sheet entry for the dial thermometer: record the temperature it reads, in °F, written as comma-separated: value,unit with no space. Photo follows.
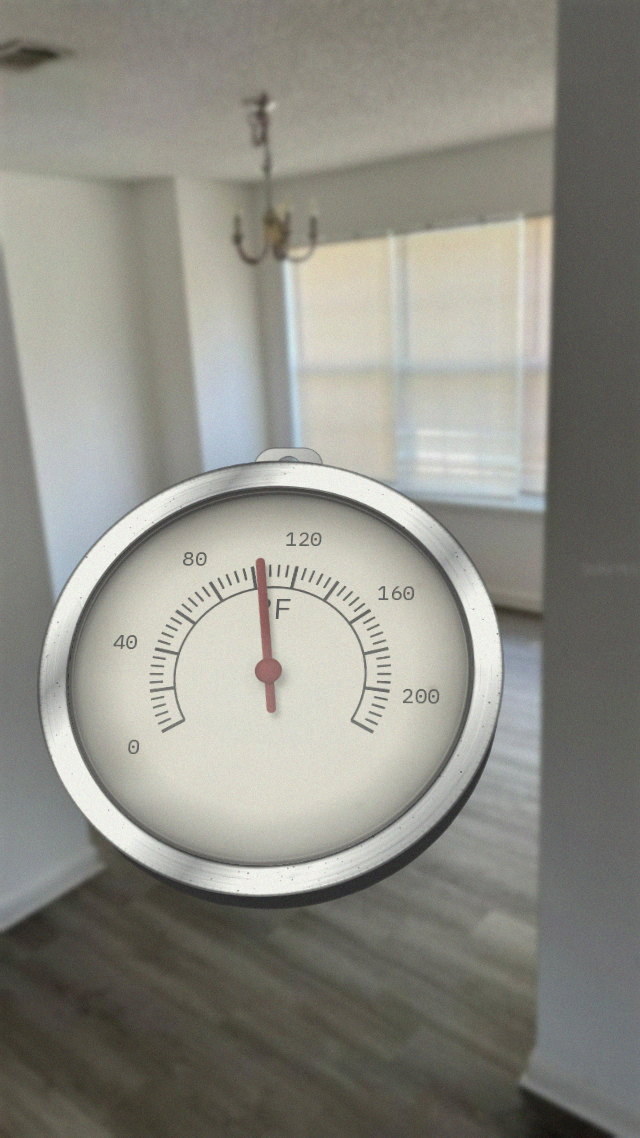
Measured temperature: 104,°F
